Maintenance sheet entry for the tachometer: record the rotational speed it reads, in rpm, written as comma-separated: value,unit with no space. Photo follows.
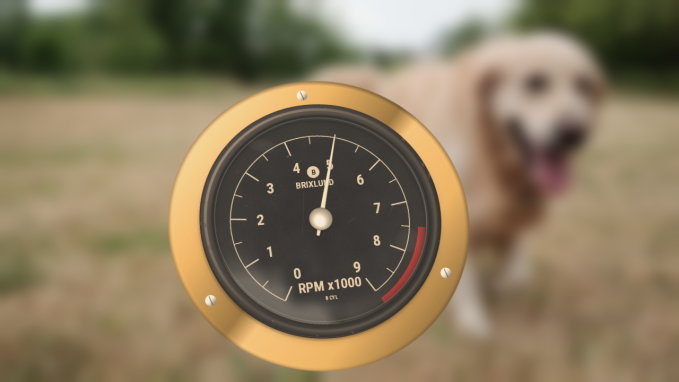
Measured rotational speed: 5000,rpm
